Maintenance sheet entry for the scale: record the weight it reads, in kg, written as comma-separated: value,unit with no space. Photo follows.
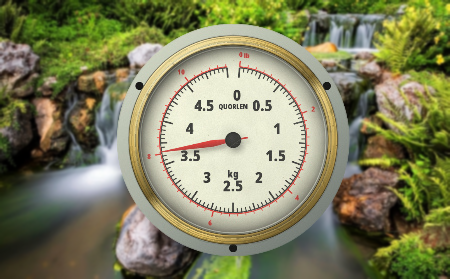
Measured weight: 3.65,kg
